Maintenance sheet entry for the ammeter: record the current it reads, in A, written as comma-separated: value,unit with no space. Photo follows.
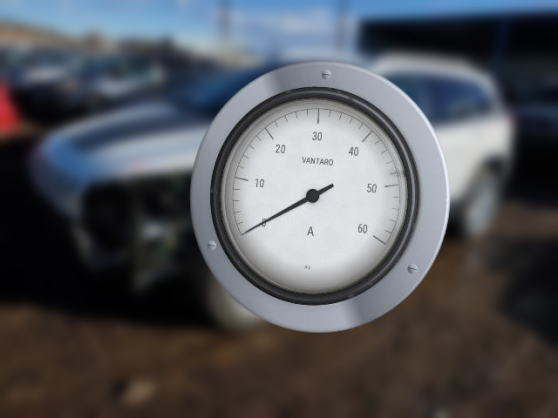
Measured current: 0,A
